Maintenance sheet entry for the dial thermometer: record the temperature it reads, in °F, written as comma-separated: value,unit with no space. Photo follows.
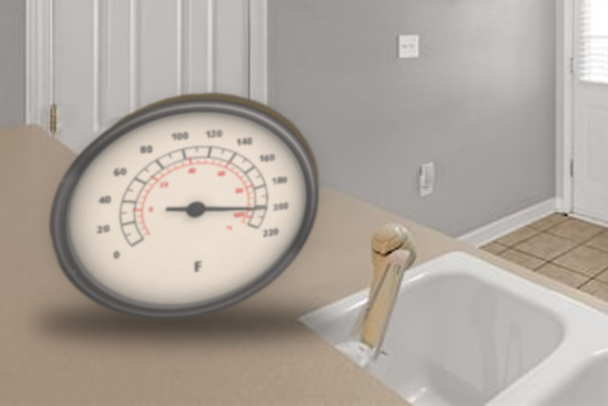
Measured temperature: 200,°F
